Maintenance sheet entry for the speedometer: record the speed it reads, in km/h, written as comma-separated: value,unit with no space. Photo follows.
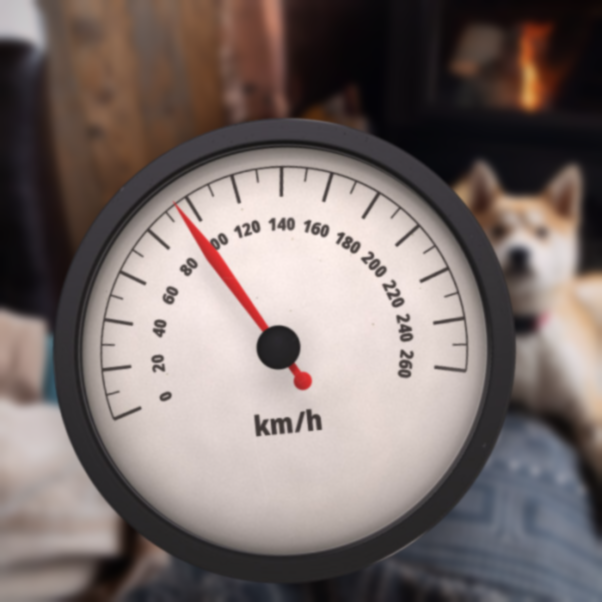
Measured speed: 95,km/h
